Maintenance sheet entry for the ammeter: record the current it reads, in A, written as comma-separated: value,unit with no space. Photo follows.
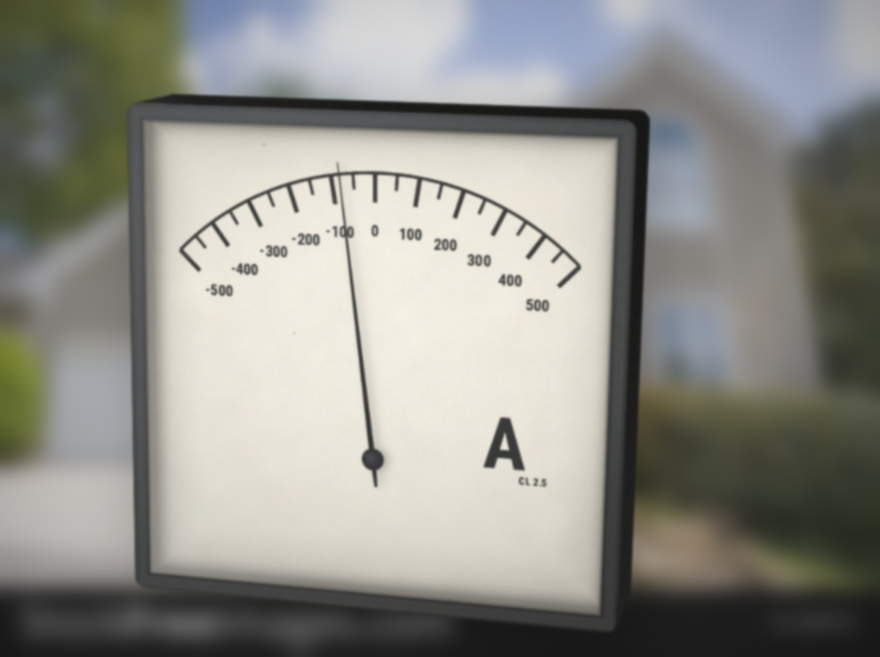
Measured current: -75,A
